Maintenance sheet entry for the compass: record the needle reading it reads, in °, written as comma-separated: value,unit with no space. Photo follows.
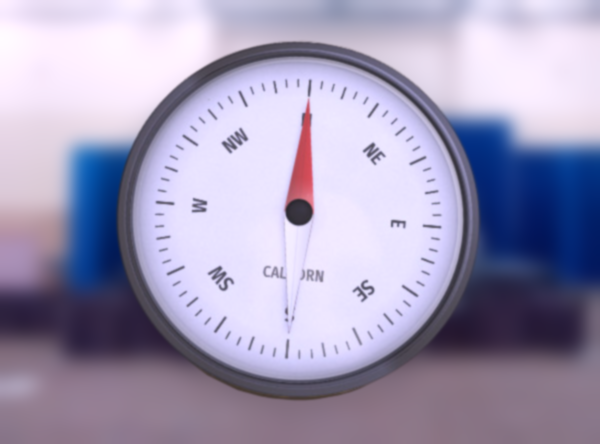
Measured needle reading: 0,°
